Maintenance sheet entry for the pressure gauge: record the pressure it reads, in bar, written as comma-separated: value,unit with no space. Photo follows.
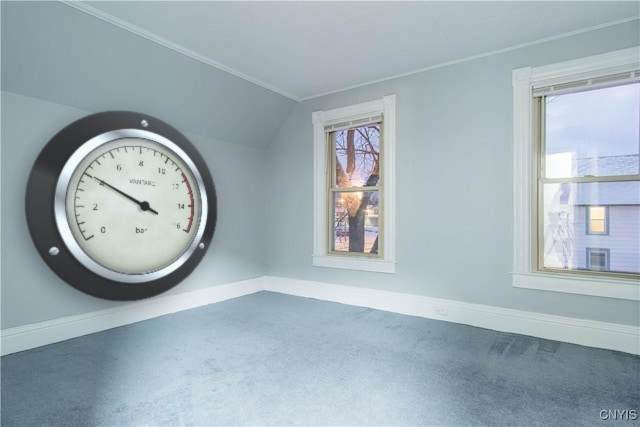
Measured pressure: 4,bar
